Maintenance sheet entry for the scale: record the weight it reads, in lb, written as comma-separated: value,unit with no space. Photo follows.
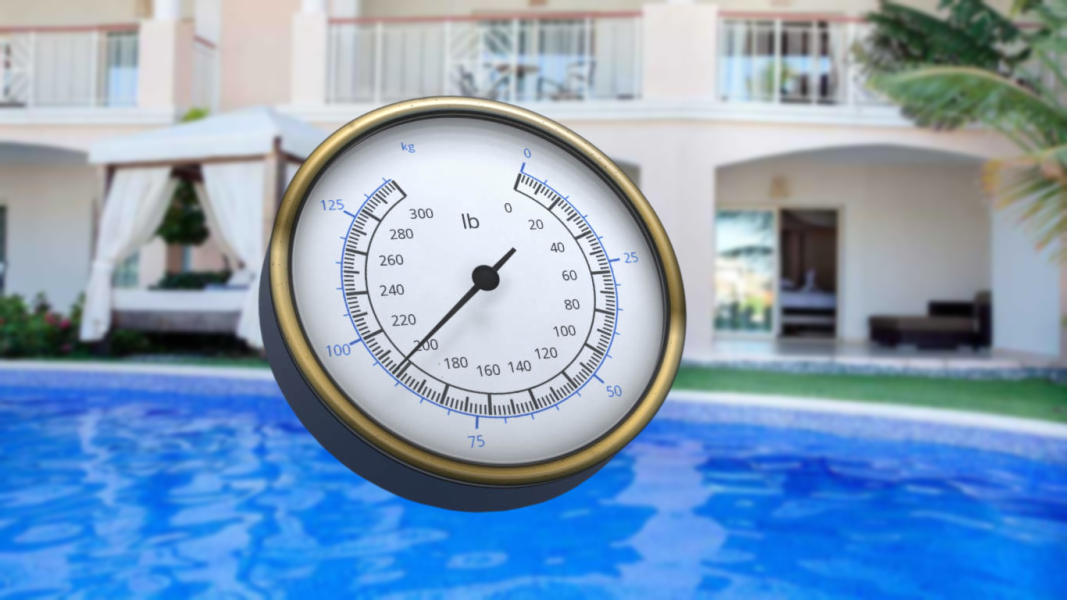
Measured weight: 202,lb
